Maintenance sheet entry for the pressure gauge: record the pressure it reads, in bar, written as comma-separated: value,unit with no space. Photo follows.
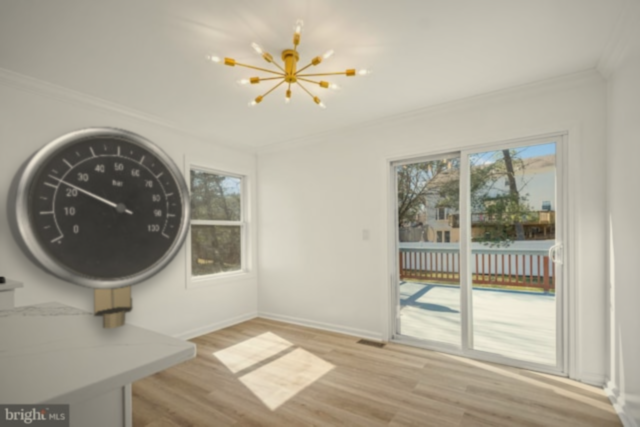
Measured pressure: 22.5,bar
